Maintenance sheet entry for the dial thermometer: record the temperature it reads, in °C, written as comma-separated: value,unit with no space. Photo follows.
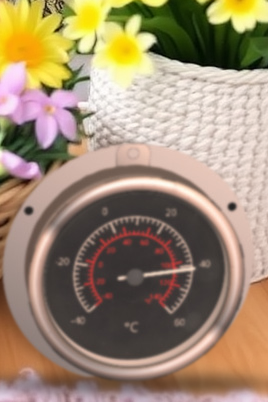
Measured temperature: 40,°C
